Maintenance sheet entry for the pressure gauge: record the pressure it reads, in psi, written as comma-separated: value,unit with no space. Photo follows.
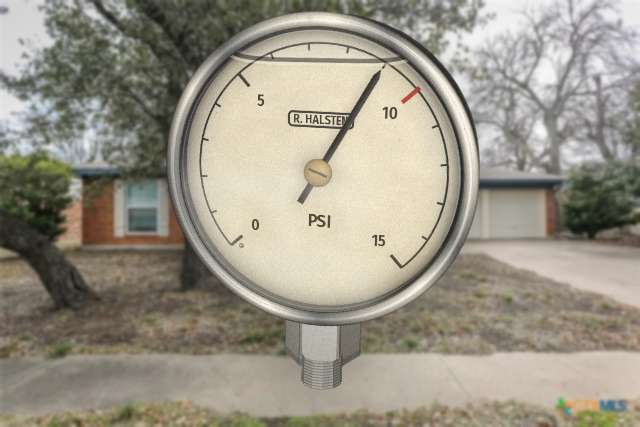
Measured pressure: 9,psi
